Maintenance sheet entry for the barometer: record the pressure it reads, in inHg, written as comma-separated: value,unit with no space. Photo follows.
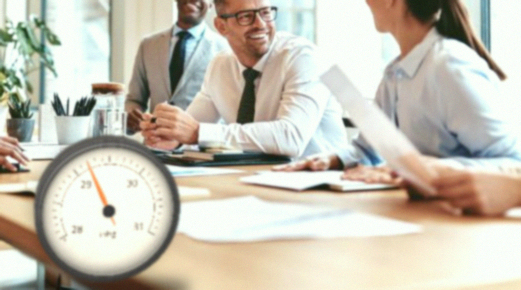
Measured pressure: 29.2,inHg
